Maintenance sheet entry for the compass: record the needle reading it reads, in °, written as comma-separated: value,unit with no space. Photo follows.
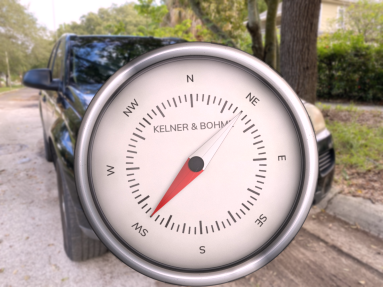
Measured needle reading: 225,°
